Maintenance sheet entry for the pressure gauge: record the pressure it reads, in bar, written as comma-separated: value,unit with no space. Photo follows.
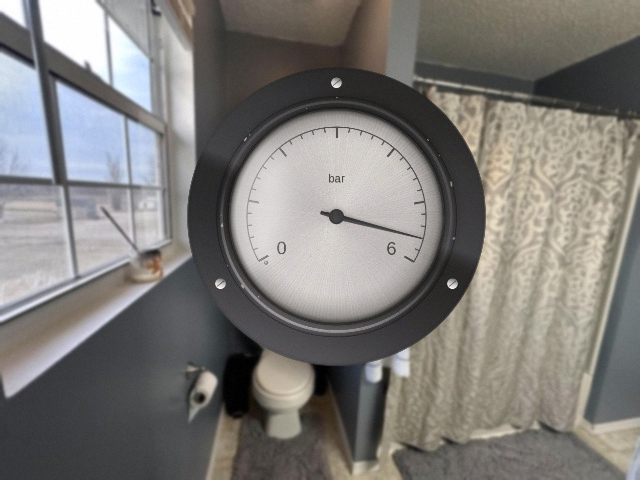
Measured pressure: 5.6,bar
